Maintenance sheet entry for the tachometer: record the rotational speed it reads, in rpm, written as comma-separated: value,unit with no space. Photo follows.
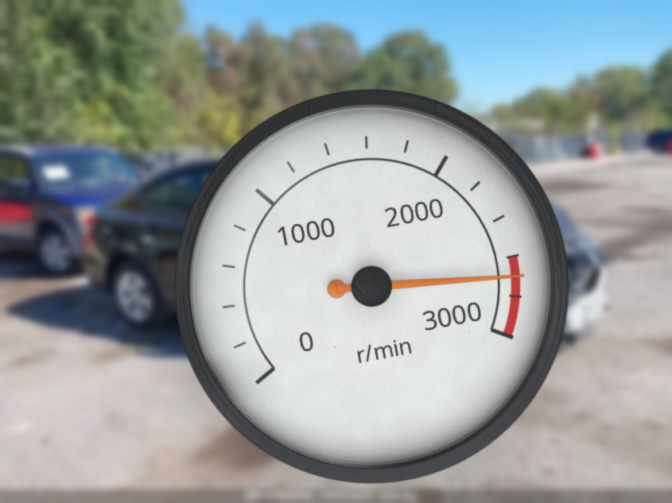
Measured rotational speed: 2700,rpm
